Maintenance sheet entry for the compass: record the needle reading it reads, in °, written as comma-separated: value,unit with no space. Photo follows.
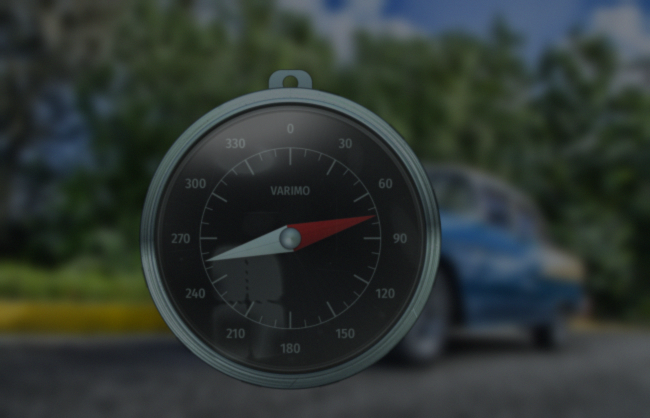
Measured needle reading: 75,°
